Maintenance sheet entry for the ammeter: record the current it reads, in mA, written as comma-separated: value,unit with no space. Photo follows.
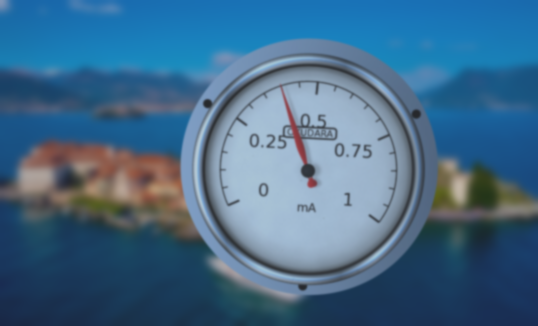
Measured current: 0.4,mA
